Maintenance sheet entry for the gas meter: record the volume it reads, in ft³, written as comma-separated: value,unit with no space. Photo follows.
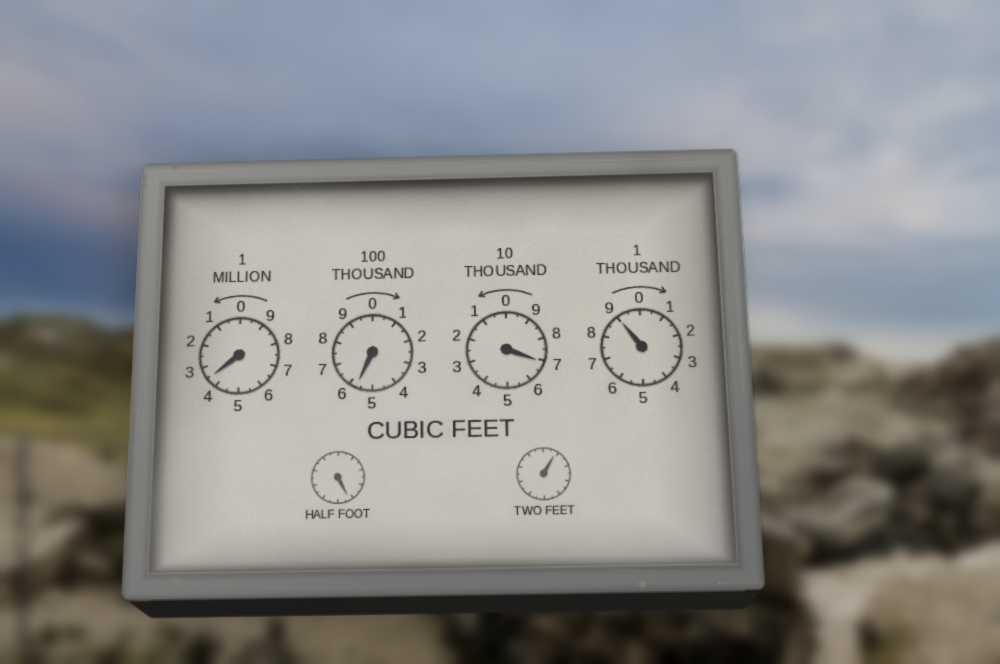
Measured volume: 356900,ft³
